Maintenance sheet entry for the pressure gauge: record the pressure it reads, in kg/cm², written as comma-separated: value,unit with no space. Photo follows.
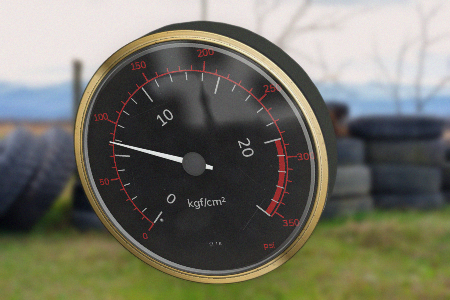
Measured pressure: 6,kg/cm²
